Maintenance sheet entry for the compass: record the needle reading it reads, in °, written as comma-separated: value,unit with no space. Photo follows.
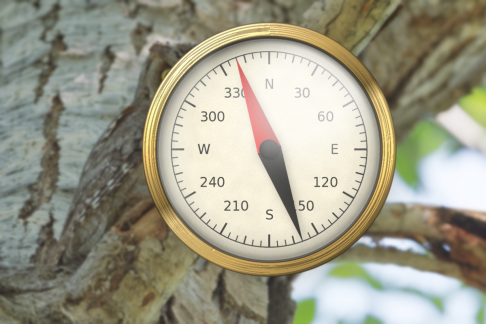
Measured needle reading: 340,°
